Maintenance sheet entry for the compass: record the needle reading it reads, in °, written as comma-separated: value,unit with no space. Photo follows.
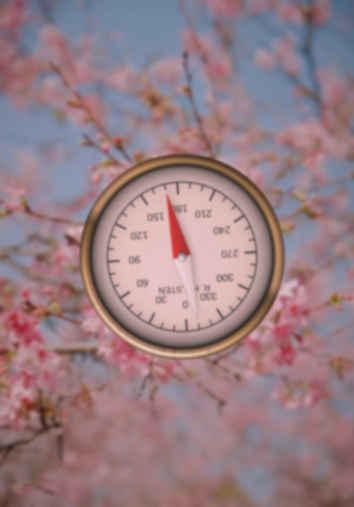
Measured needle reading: 170,°
